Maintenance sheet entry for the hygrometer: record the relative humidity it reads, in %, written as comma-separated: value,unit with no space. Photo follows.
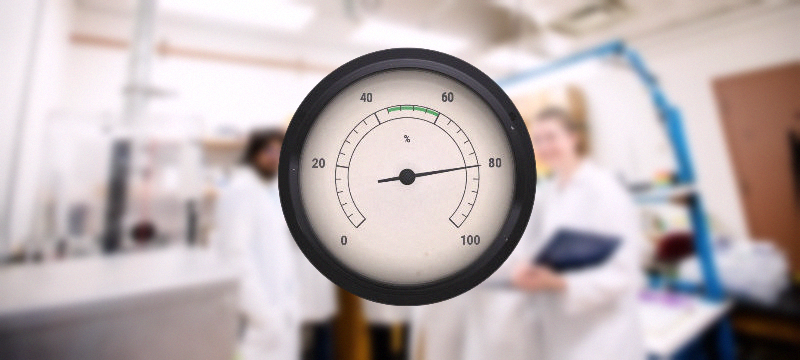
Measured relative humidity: 80,%
